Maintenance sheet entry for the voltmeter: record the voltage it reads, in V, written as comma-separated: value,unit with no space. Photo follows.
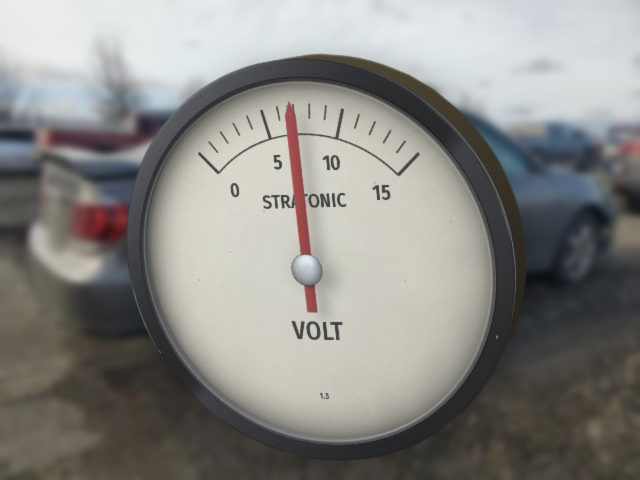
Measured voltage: 7,V
